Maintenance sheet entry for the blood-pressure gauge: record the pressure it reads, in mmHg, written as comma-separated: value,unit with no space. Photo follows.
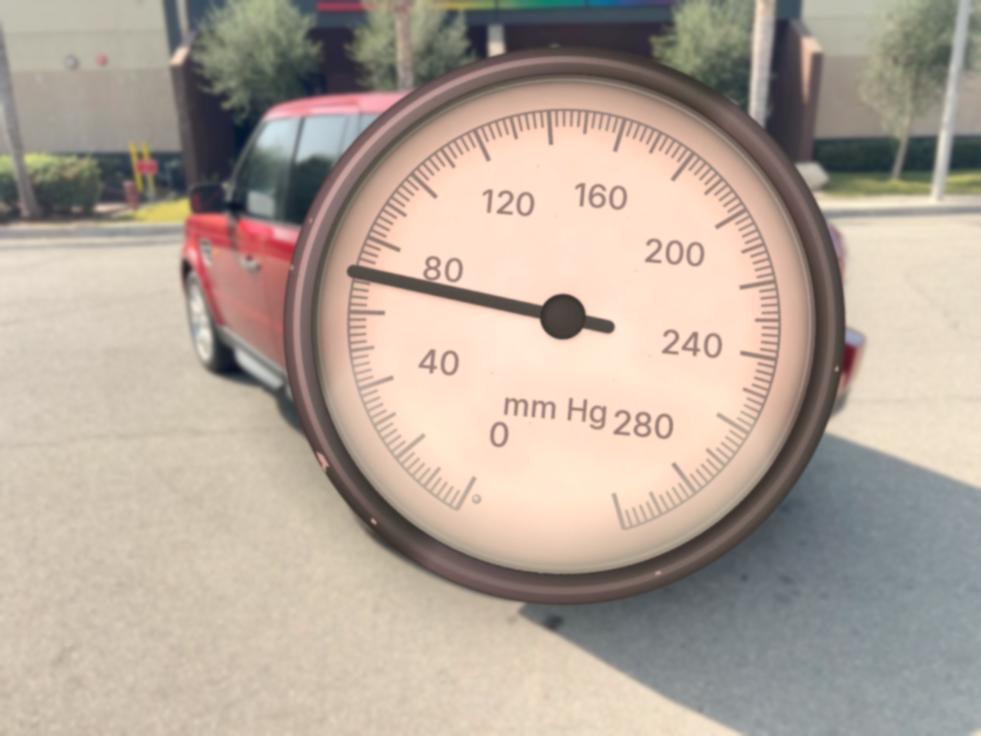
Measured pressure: 70,mmHg
